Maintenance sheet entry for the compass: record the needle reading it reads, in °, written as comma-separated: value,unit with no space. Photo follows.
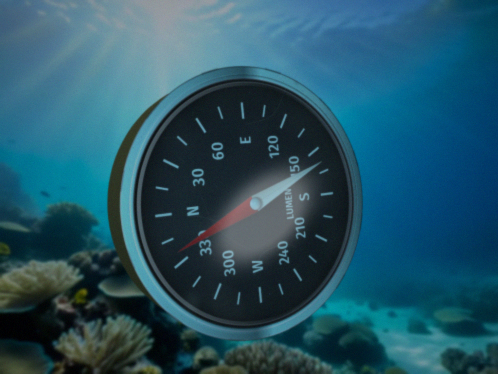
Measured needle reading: 337.5,°
